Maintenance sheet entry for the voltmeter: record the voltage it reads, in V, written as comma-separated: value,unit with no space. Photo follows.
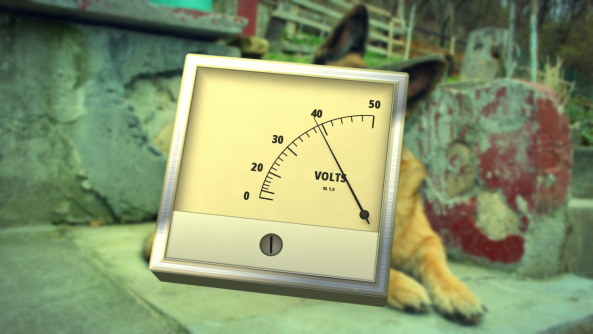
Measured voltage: 39,V
